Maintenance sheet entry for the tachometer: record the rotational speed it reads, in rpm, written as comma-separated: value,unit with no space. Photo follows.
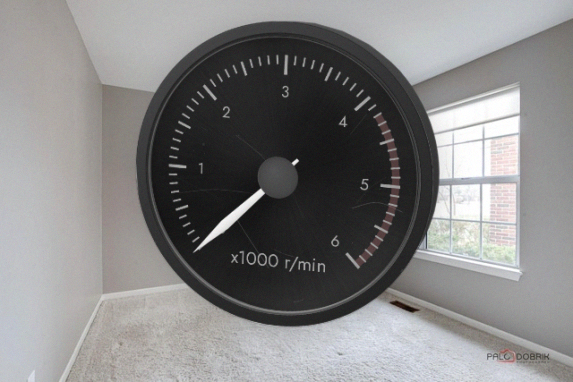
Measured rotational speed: 0,rpm
